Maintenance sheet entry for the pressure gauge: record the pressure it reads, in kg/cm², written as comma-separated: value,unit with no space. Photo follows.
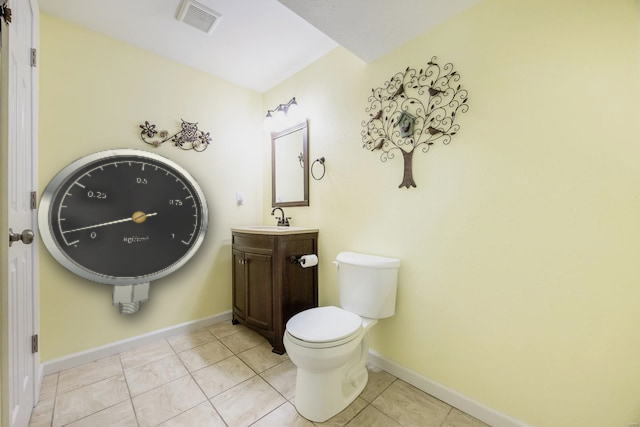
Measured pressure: 0.05,kg/cm²
